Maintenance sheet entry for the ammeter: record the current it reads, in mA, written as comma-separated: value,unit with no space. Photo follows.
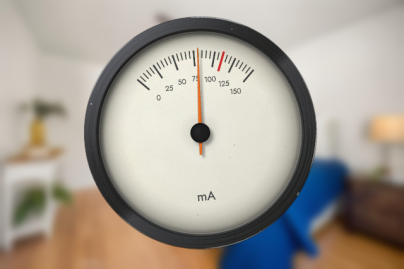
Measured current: 80,mA
